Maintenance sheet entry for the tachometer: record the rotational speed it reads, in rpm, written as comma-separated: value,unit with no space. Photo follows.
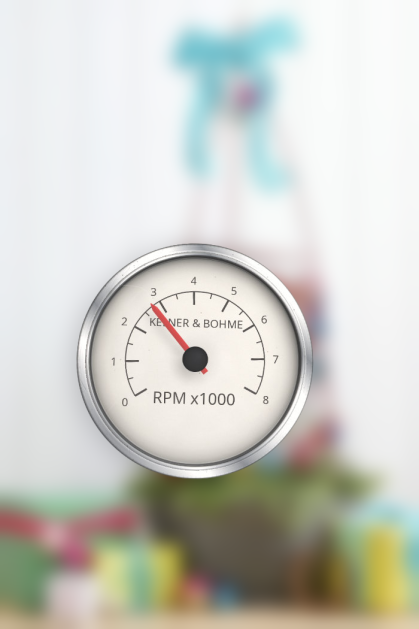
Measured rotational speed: 2750,rpm
